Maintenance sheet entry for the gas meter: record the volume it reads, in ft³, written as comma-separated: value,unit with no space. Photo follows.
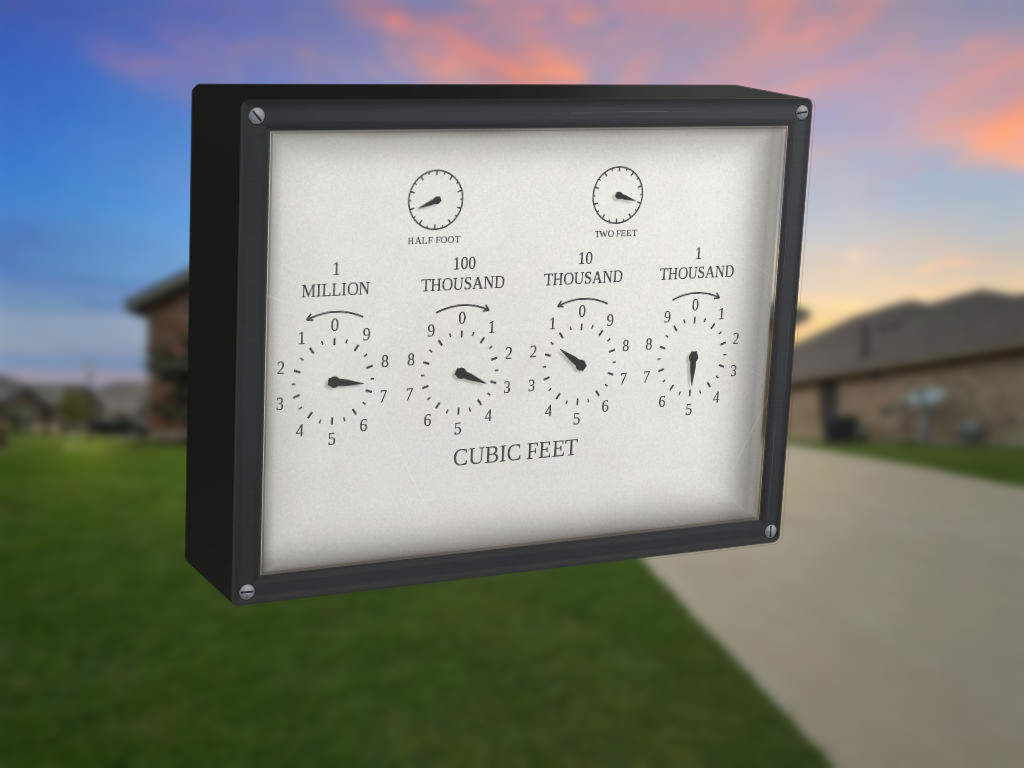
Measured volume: 731500,ft³
